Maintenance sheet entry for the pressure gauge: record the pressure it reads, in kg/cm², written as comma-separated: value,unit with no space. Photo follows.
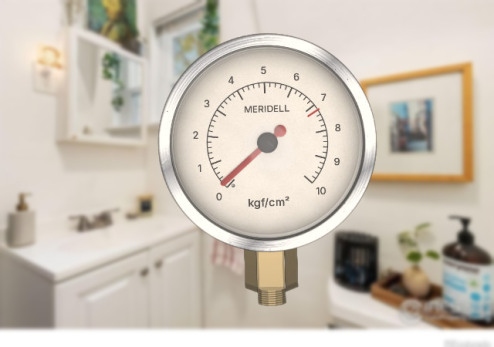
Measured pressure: 0.2,kg/cm²
